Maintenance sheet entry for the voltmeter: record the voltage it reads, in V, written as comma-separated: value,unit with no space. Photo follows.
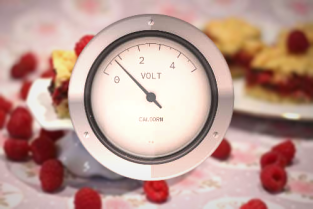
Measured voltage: 0.75,V
